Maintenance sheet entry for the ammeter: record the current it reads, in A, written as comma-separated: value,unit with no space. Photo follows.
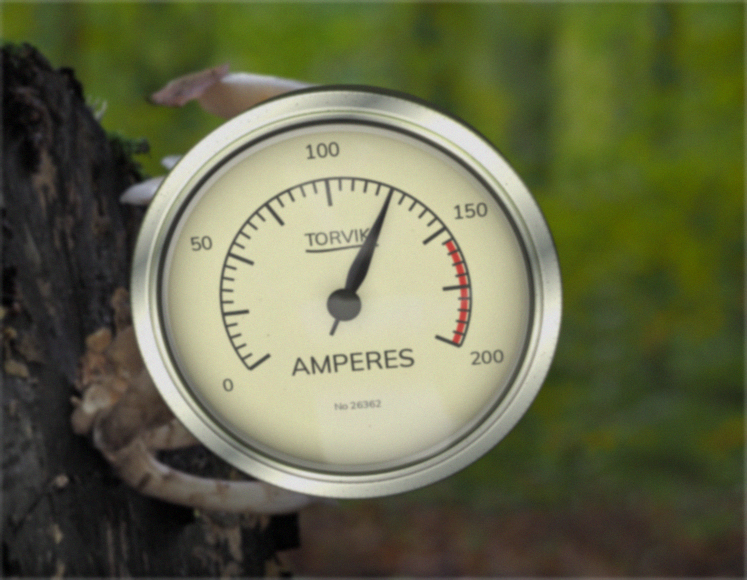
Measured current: 125,A
